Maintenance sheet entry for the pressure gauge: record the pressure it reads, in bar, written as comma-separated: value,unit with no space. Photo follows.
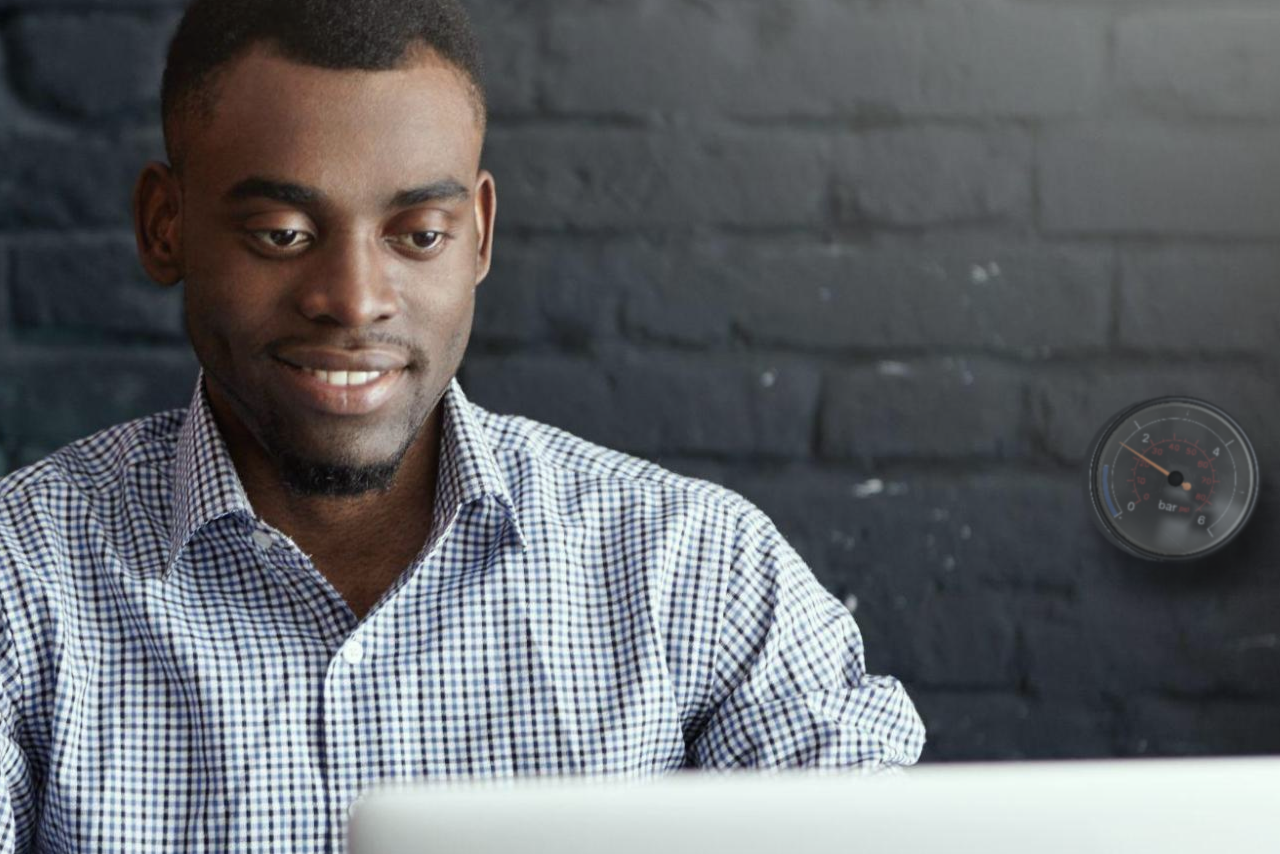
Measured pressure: 1.5,bar
